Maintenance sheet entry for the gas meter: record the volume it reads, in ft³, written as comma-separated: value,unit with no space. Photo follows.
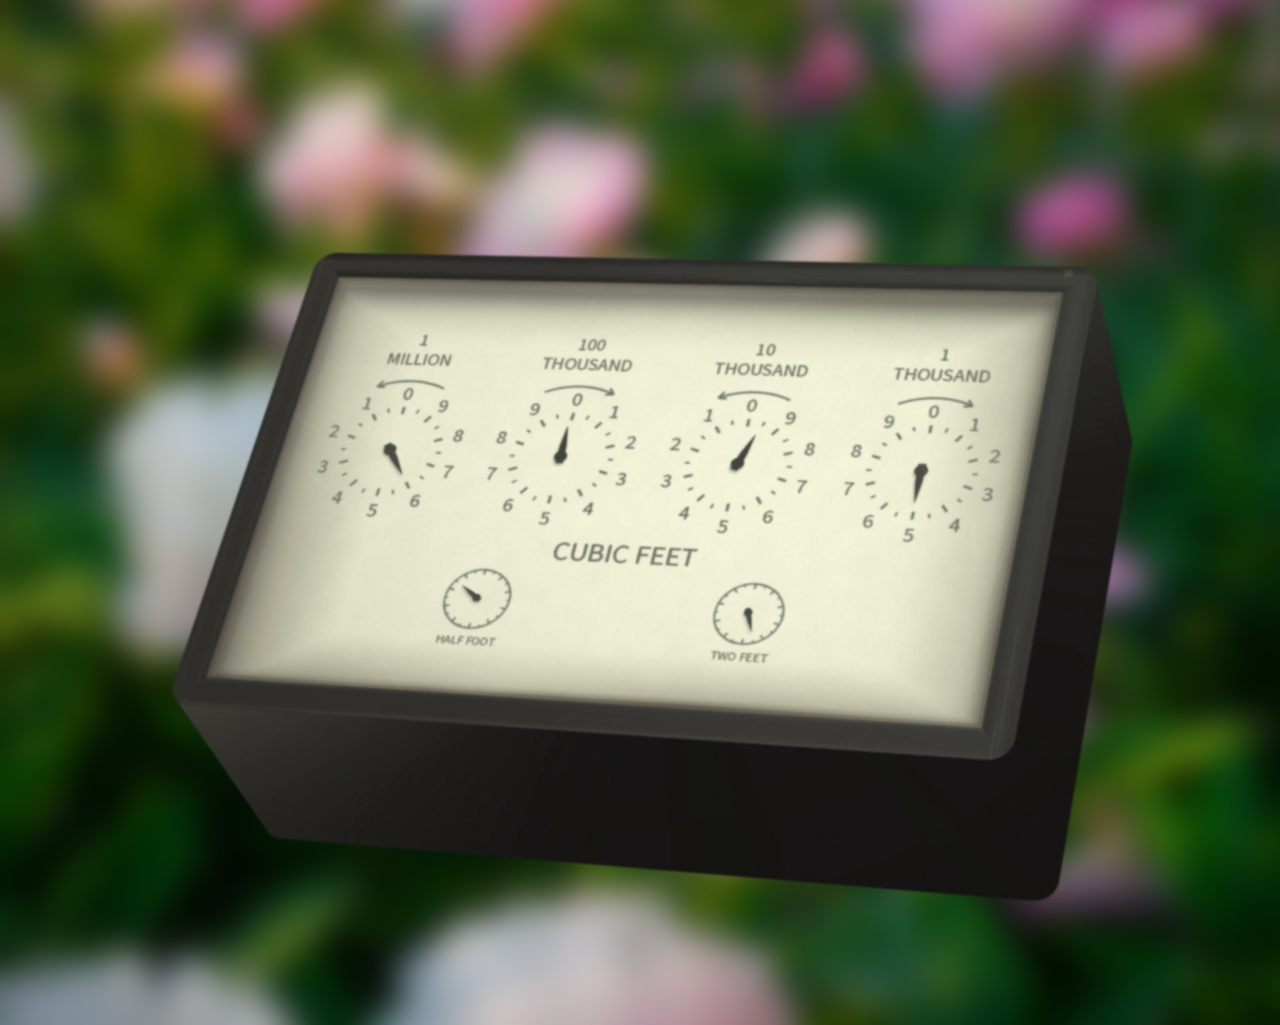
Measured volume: 599500,ft³
